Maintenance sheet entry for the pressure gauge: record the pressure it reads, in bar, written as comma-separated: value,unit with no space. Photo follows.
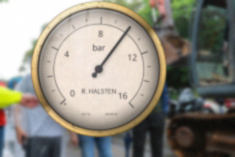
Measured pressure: 10,bar
